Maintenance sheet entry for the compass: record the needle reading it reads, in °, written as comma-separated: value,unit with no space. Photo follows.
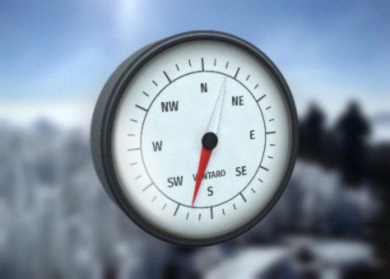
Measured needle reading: 200,°
